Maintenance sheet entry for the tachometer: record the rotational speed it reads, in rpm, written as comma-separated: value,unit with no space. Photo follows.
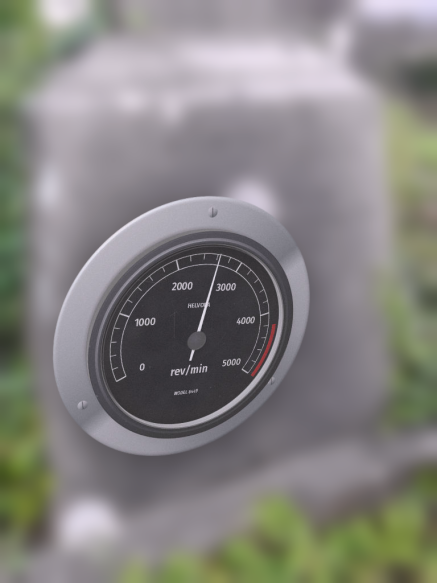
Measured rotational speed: 2600,rpm
